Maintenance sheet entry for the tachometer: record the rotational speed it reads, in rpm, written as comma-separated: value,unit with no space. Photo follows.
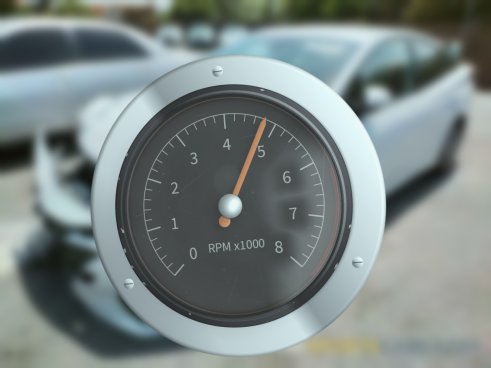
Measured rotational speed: 4800,rpm
